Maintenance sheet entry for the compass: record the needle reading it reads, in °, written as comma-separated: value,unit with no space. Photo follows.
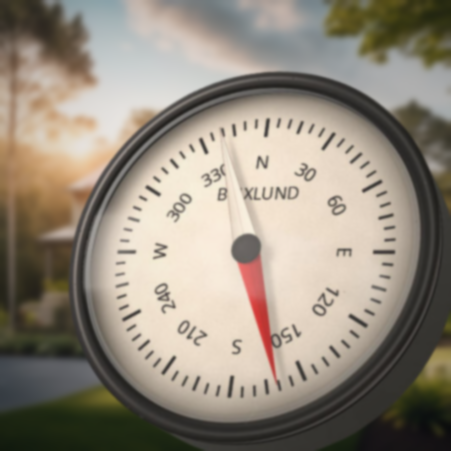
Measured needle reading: 160,°
